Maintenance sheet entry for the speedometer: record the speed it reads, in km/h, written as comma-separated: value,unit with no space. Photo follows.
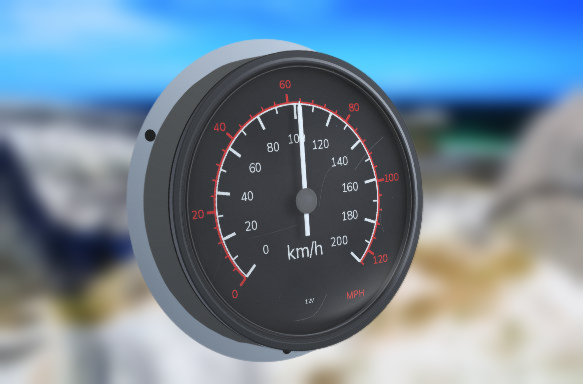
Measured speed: 100,km/h
